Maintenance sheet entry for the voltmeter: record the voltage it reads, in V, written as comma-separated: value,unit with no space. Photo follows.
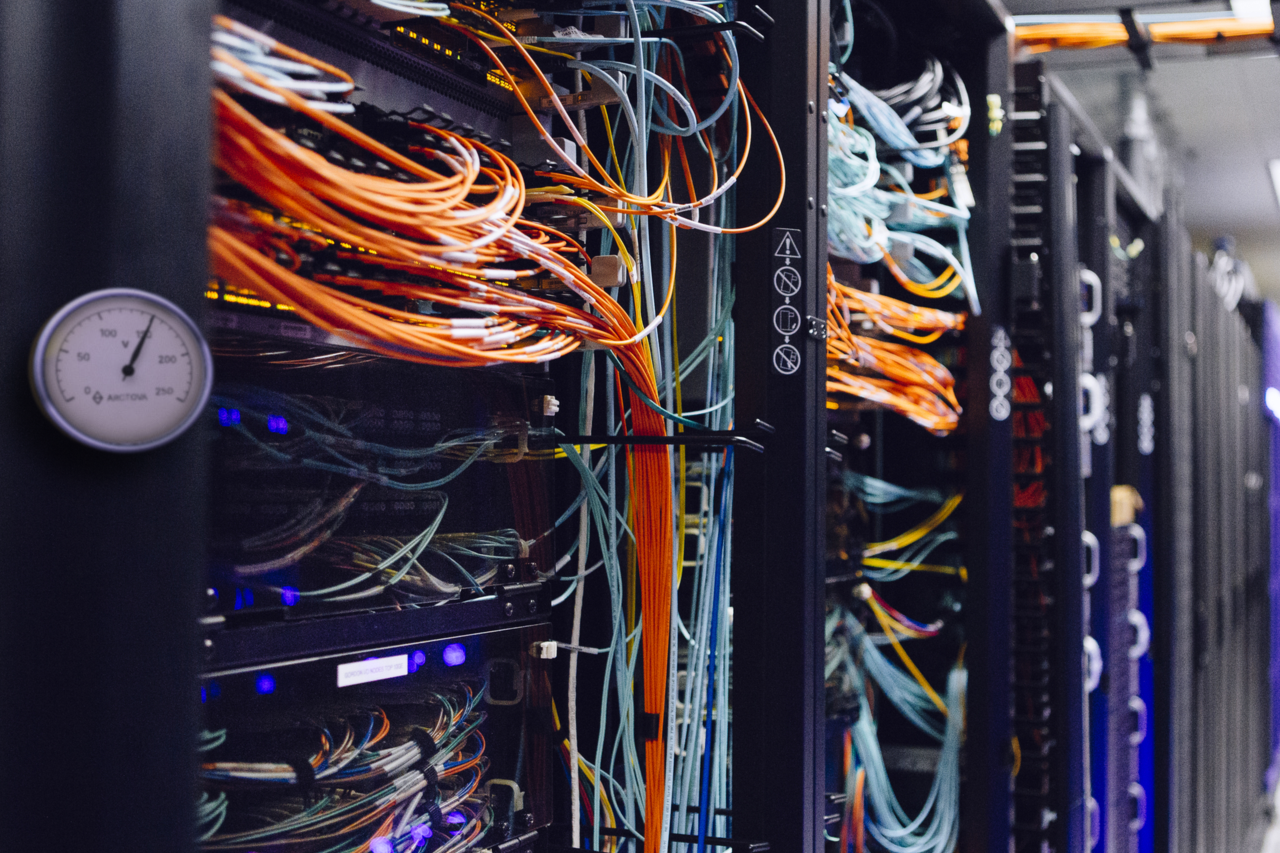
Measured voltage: 150,V
